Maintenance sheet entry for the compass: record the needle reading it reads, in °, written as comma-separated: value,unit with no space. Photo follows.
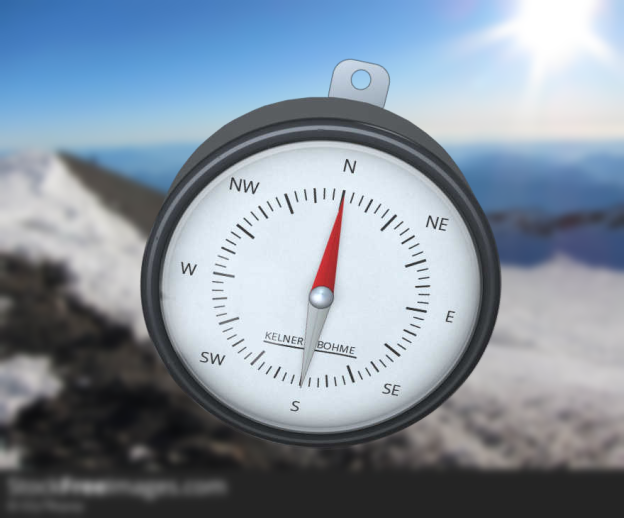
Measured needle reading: 0,°
